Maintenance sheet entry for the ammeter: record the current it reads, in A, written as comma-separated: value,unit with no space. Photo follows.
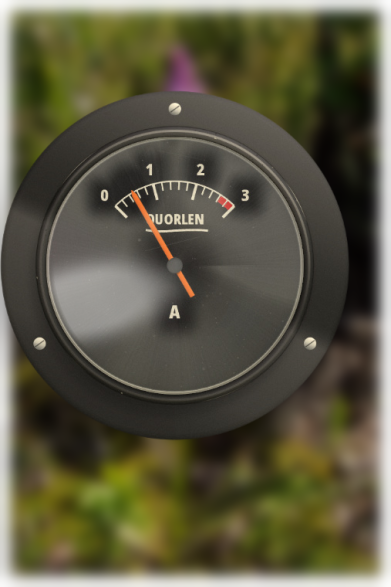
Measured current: 0.5,A
